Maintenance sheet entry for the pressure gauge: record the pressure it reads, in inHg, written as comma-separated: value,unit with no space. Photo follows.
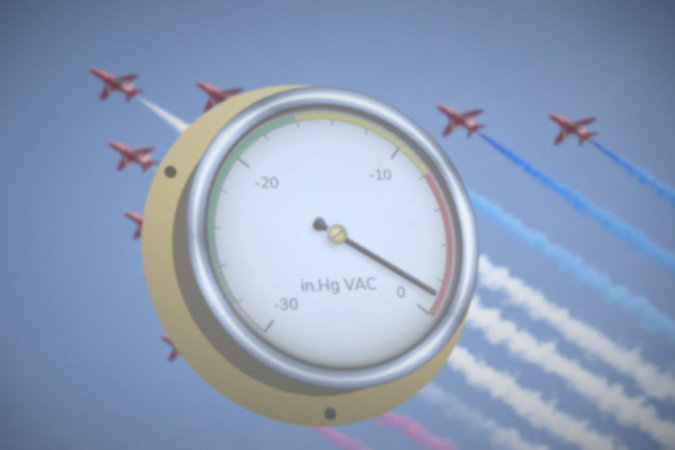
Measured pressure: -1,inHg
